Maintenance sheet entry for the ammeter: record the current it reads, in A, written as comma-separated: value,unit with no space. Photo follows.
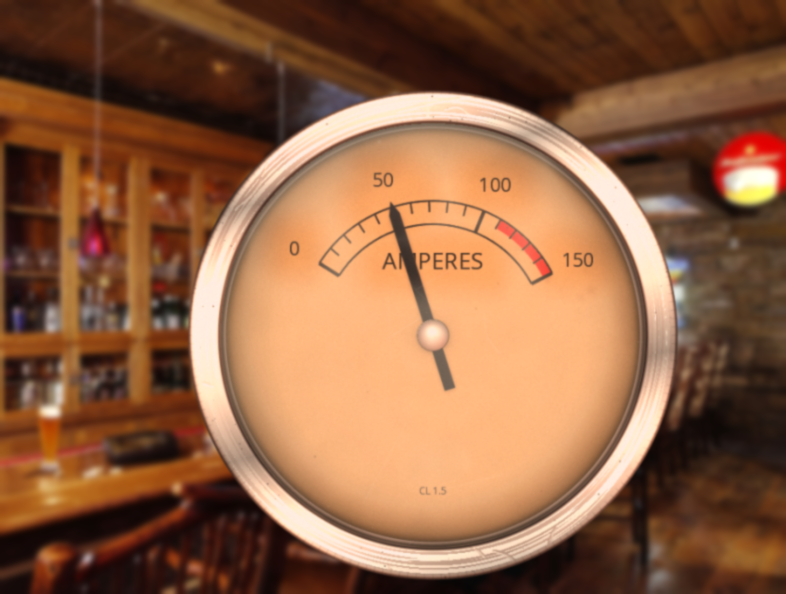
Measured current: 50,A
